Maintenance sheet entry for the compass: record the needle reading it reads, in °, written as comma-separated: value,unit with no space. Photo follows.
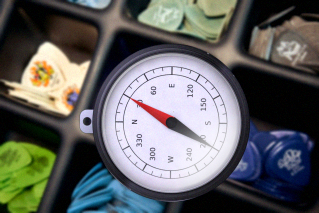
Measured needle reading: 30,°
